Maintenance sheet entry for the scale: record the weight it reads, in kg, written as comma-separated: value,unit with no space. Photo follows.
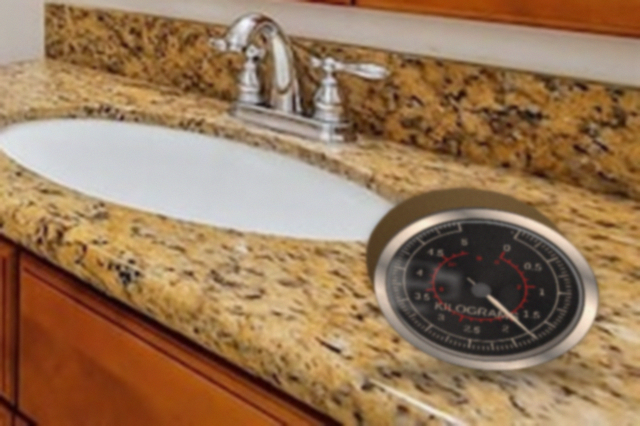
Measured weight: 1.75,kg
